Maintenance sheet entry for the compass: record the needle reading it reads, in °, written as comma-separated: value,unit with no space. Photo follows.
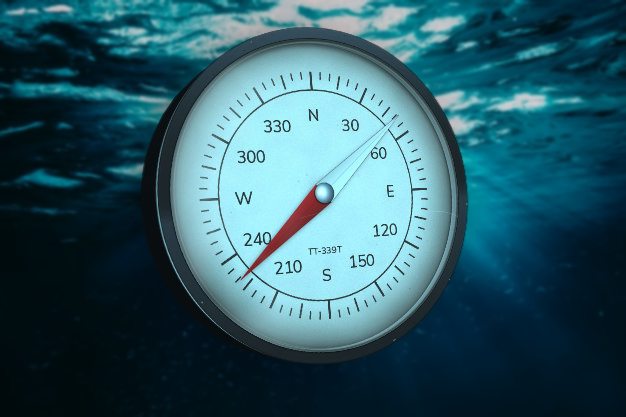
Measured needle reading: 230,°
